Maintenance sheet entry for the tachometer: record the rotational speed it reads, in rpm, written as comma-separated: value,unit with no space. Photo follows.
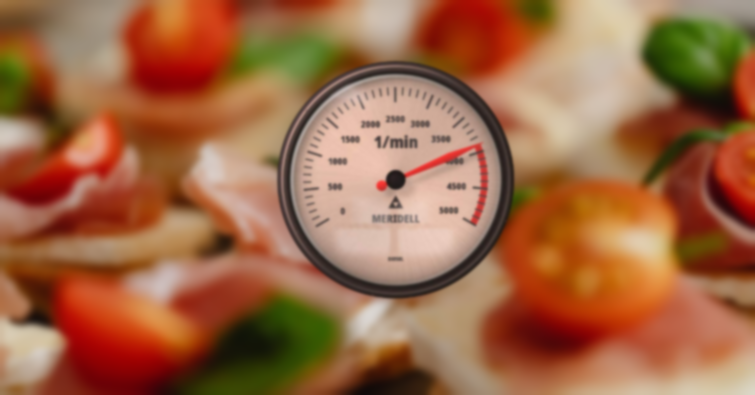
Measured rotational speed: 3900,rpm
